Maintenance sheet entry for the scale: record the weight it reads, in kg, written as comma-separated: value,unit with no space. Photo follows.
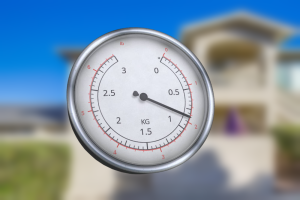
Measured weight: 0.85,kg
